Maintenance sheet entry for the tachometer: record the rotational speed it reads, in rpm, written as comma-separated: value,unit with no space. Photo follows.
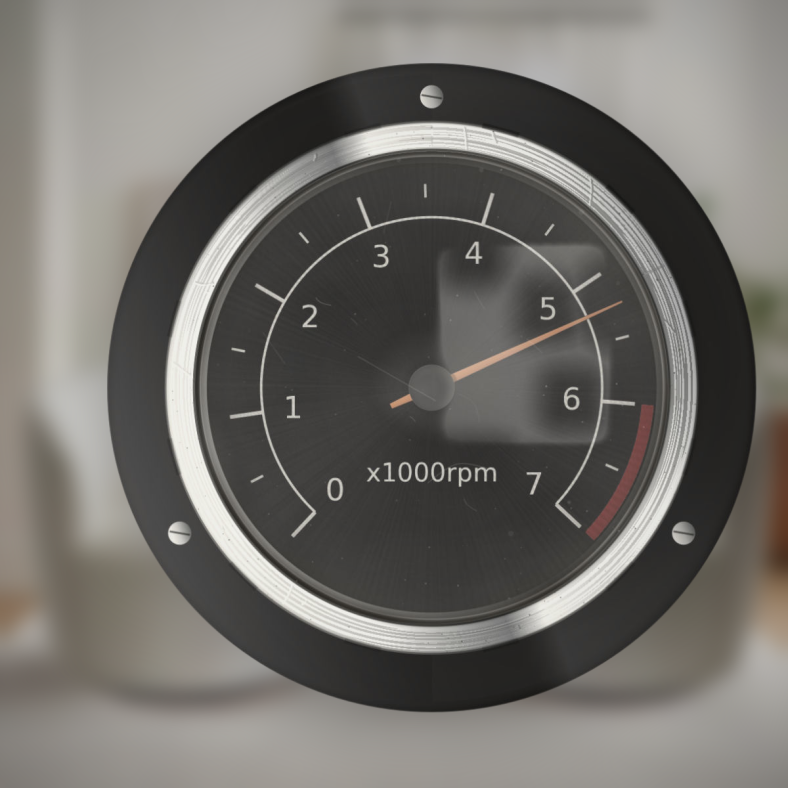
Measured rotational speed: 5250,rpm
